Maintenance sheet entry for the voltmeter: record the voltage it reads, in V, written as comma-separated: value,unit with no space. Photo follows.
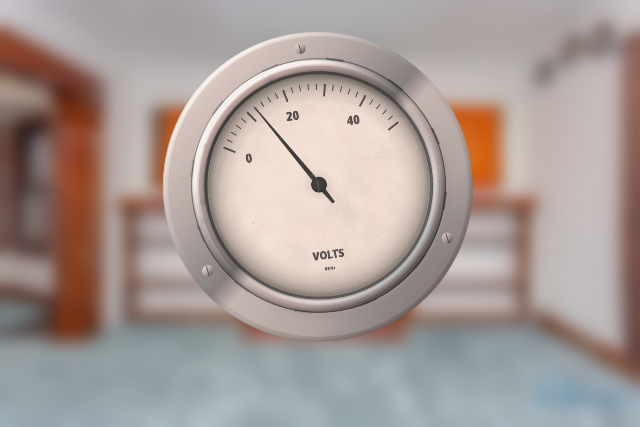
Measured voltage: 12,V
